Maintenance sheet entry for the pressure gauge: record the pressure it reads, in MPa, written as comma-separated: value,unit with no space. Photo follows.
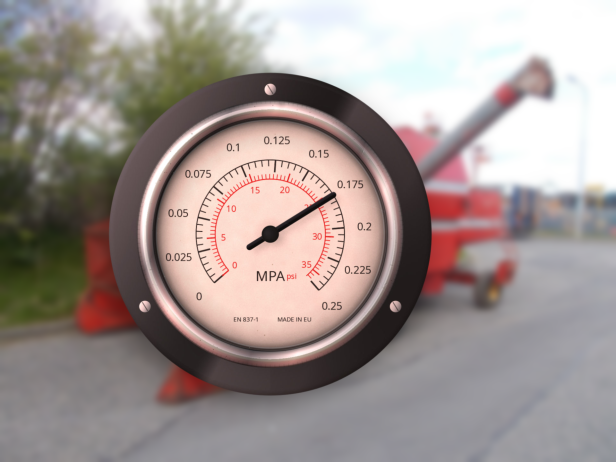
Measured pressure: 0.175,MPa
